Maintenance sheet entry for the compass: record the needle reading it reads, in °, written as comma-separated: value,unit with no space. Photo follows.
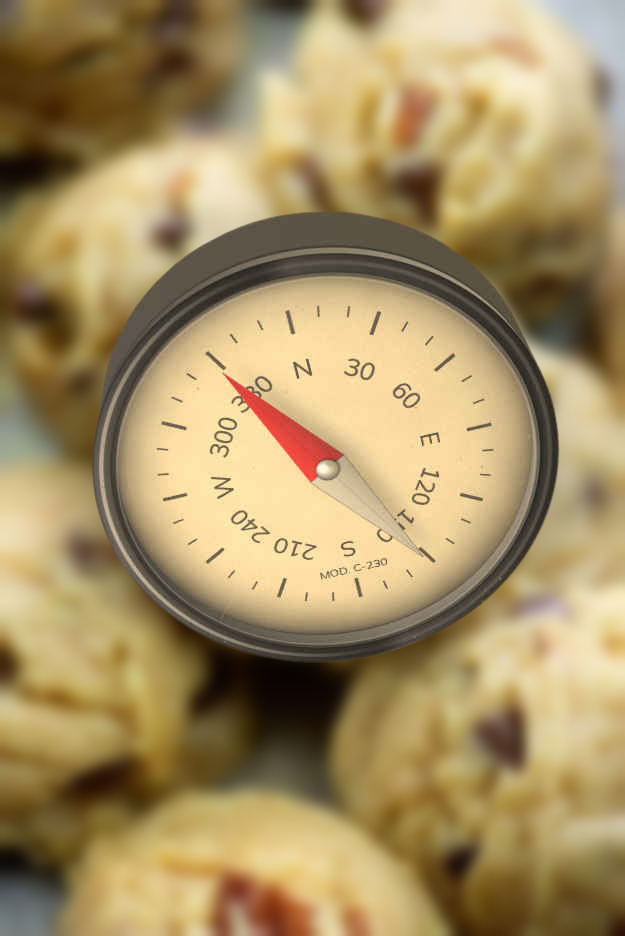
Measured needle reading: 330,°
